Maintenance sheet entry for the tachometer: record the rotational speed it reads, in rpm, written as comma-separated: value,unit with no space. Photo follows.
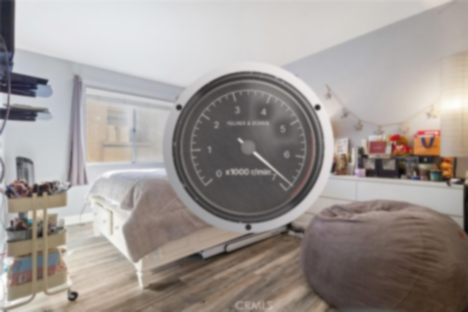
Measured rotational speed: 6800,rpm
